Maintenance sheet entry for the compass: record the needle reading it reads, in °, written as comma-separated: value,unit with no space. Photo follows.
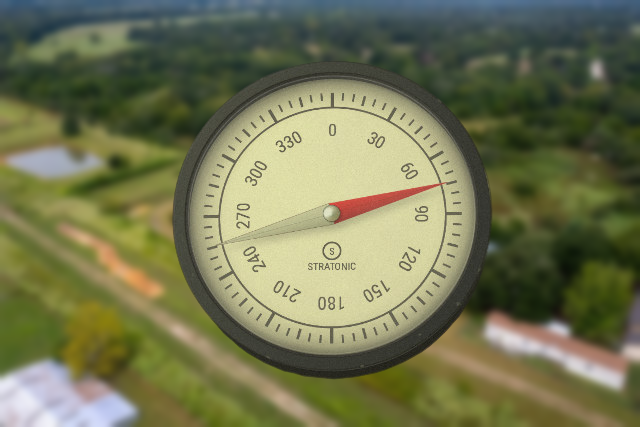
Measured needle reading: 75,°
